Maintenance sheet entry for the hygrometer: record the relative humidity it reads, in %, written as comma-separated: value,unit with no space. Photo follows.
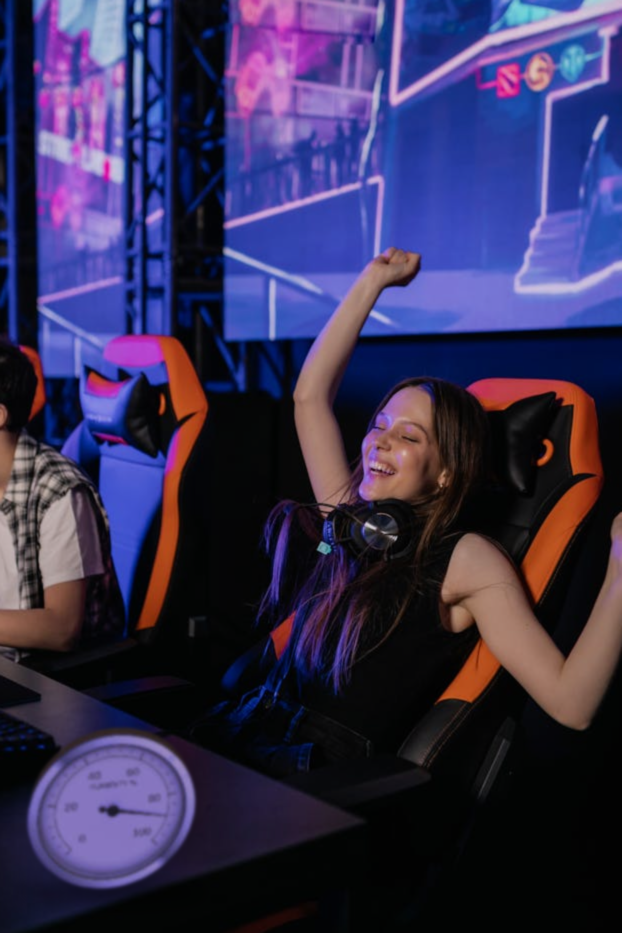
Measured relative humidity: 88,%
